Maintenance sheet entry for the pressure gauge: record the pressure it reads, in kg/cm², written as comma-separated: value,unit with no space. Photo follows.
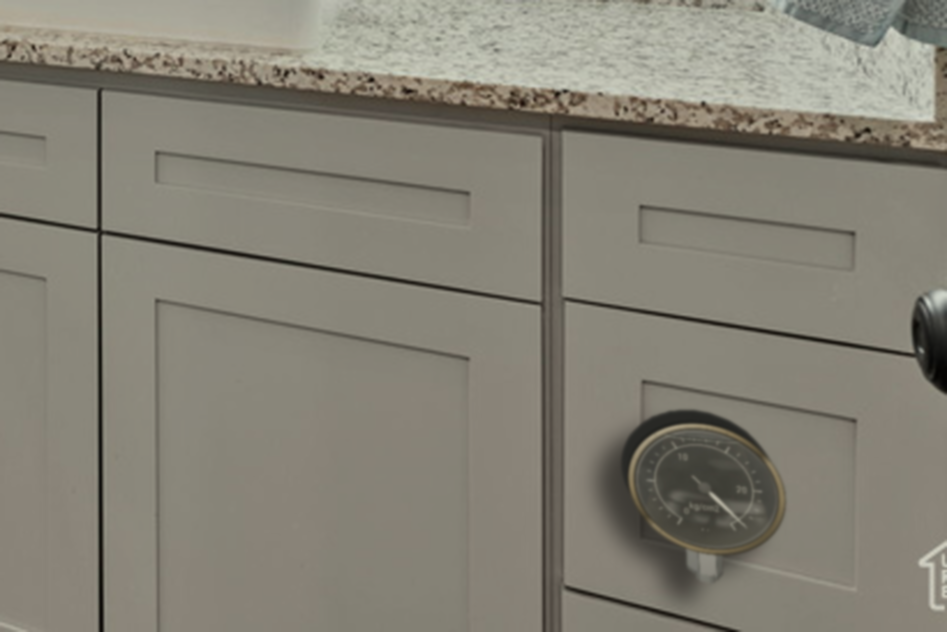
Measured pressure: 24,kg/cm²
